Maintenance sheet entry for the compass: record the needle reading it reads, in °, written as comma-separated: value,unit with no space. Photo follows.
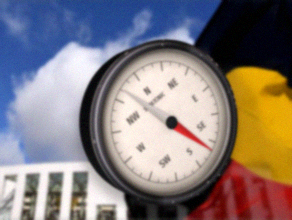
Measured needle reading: 160,°
